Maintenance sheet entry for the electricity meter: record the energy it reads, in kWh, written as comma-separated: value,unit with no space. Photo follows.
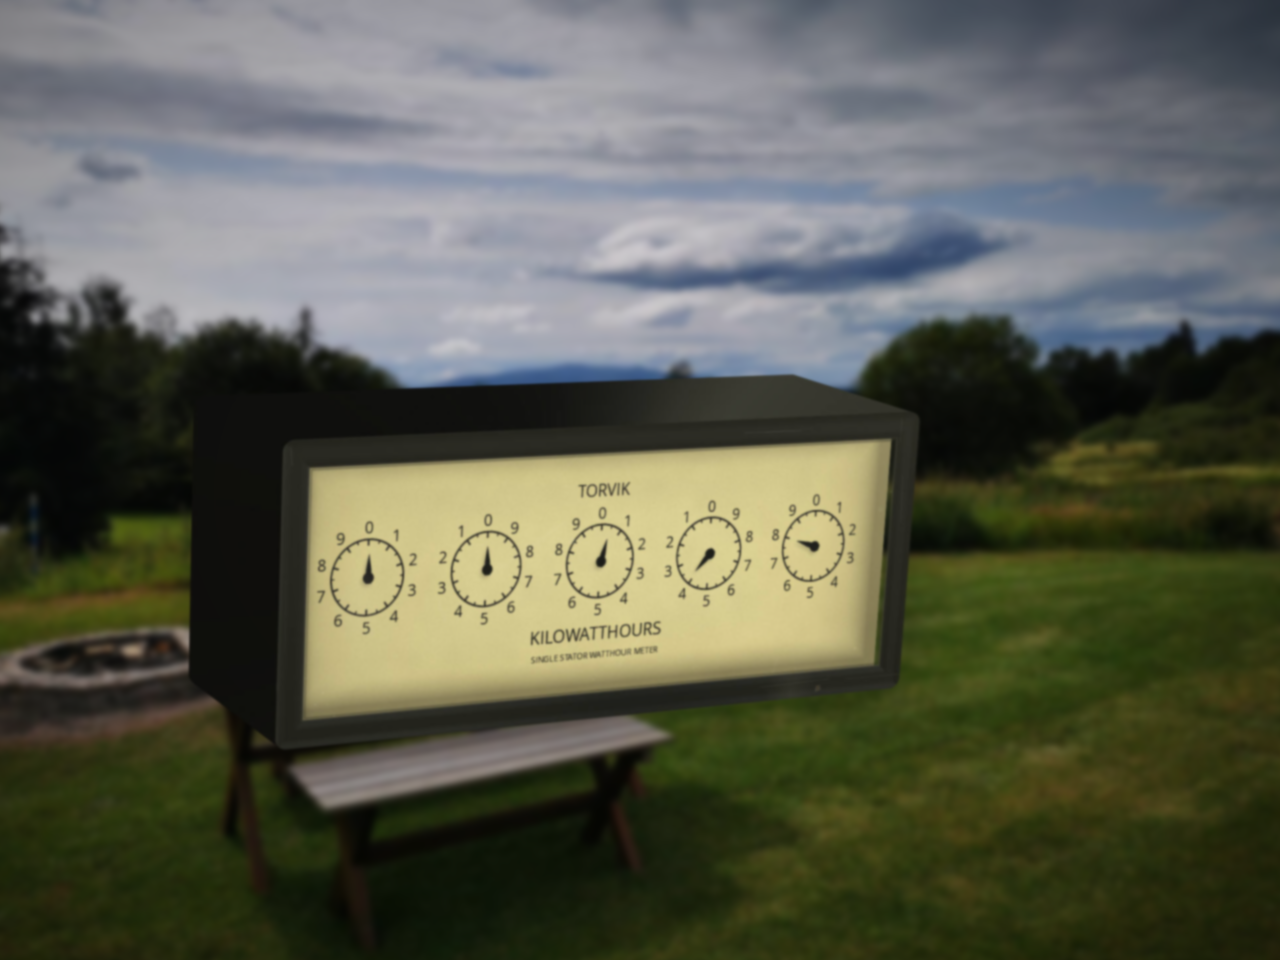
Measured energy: 38,kWh
